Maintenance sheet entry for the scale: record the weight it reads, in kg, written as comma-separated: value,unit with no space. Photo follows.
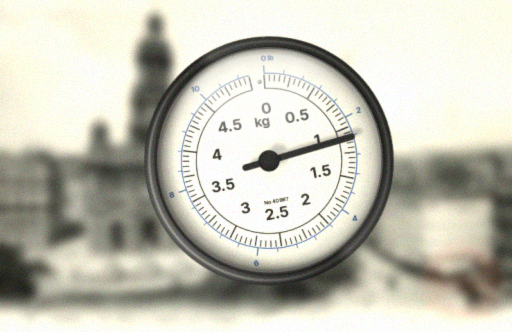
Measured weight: 1.1,kg
